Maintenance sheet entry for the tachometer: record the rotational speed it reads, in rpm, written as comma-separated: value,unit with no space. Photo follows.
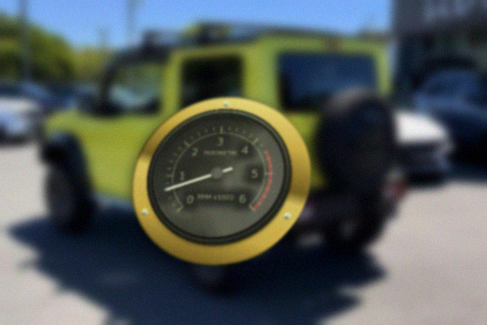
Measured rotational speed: 600,rpm
